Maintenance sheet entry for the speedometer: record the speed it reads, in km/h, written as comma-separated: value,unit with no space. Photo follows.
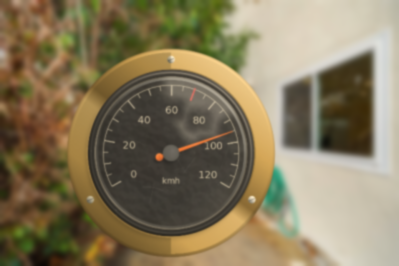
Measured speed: 95,km/h
